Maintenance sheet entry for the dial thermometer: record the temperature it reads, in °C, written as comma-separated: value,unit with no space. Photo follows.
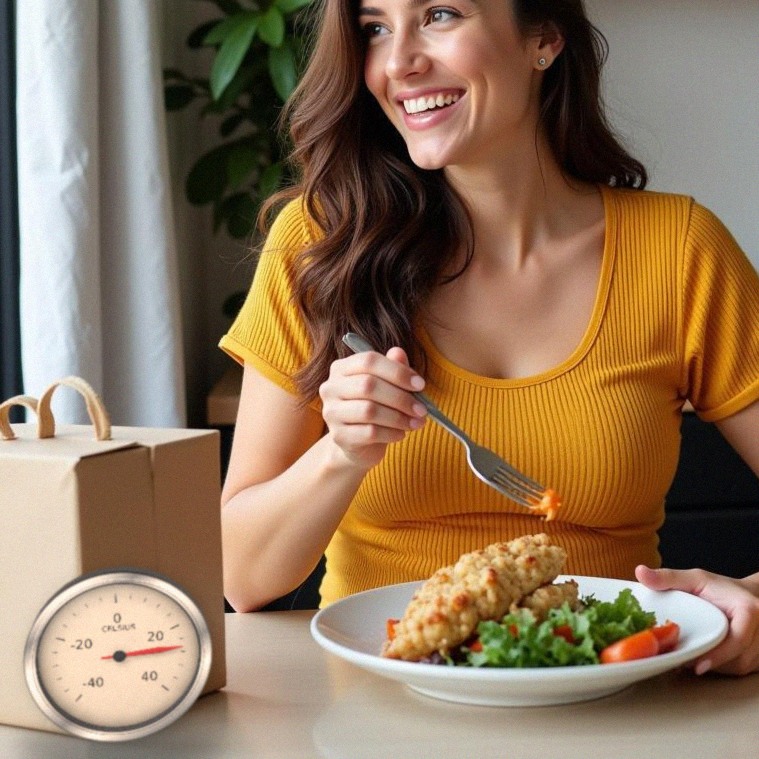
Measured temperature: 26,°C
